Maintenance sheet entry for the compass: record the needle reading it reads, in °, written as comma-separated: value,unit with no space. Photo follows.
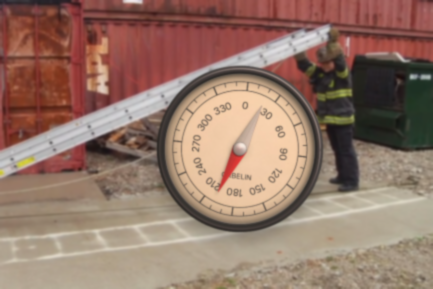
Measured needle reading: 200,°
